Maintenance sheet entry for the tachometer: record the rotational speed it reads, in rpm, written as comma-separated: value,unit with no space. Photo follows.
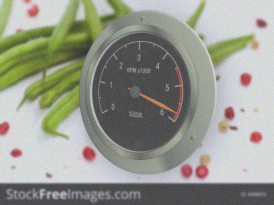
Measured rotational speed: 5750,rpm
